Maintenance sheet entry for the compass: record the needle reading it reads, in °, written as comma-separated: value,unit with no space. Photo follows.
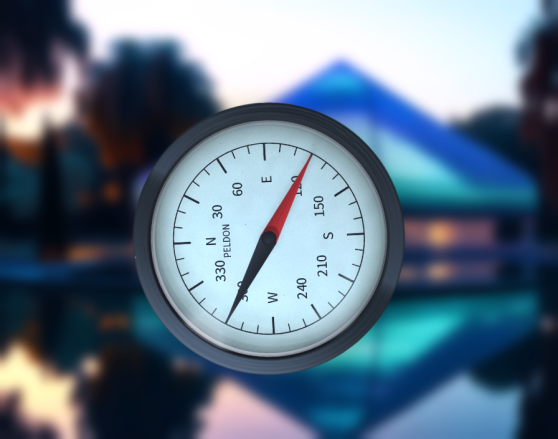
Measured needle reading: 120,°
